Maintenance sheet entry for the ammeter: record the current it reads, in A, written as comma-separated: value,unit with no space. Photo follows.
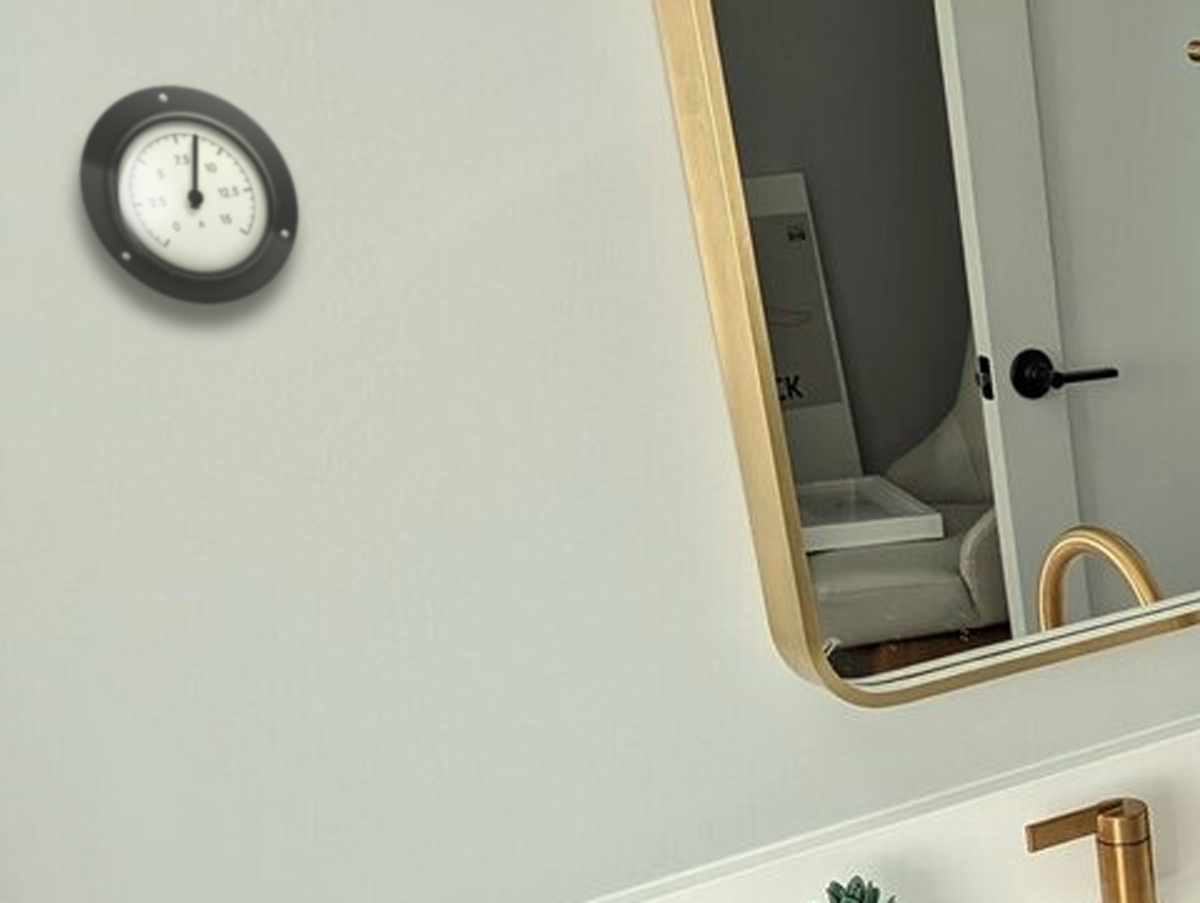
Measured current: 8.5,A
